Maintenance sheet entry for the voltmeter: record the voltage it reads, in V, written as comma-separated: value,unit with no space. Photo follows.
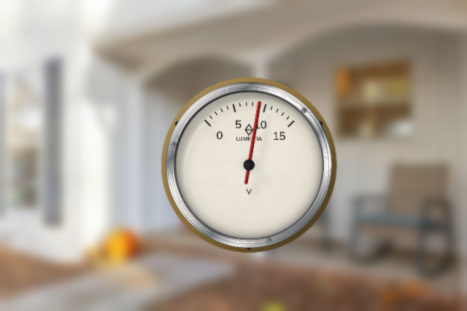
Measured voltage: 9,V
